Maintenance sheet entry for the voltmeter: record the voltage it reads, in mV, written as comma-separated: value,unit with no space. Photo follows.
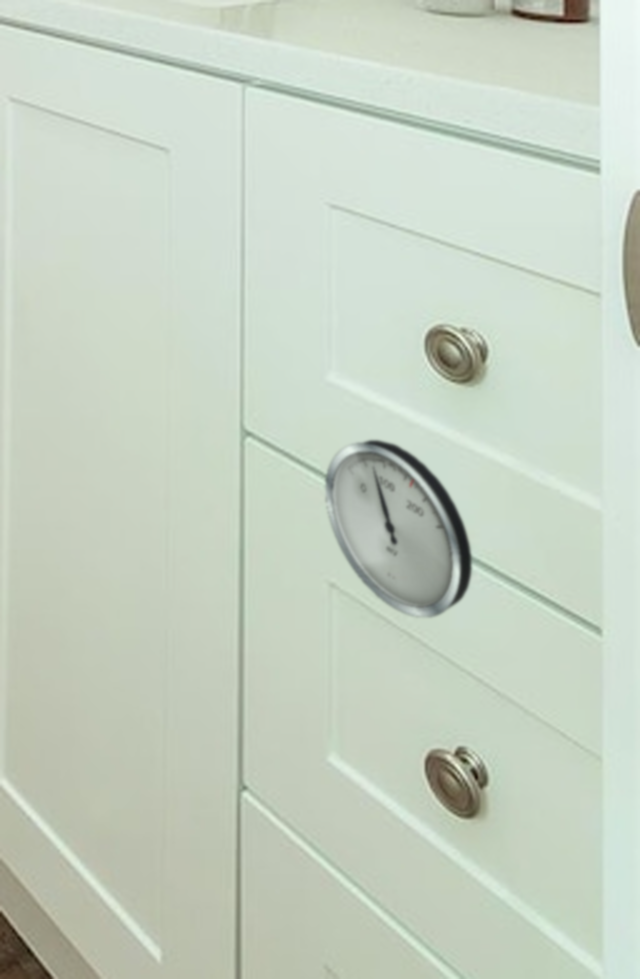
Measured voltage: 75,mV
